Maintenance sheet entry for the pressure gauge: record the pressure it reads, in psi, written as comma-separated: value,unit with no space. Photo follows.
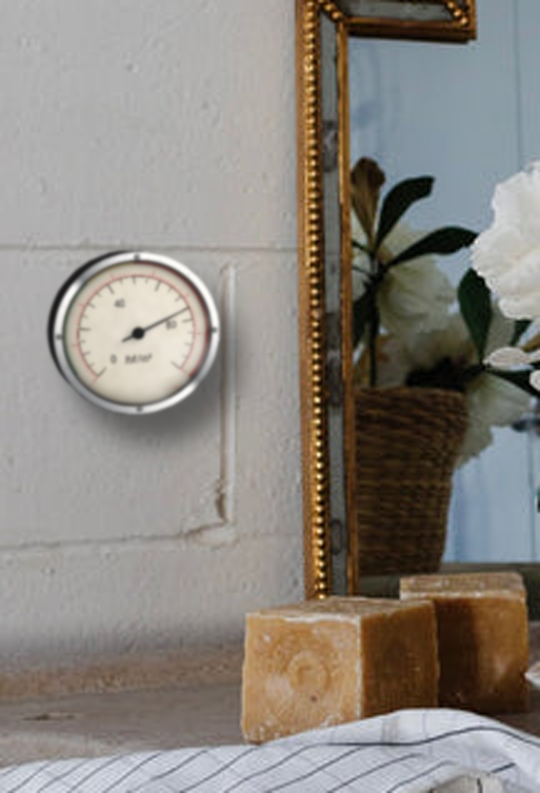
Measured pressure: 75,psi
